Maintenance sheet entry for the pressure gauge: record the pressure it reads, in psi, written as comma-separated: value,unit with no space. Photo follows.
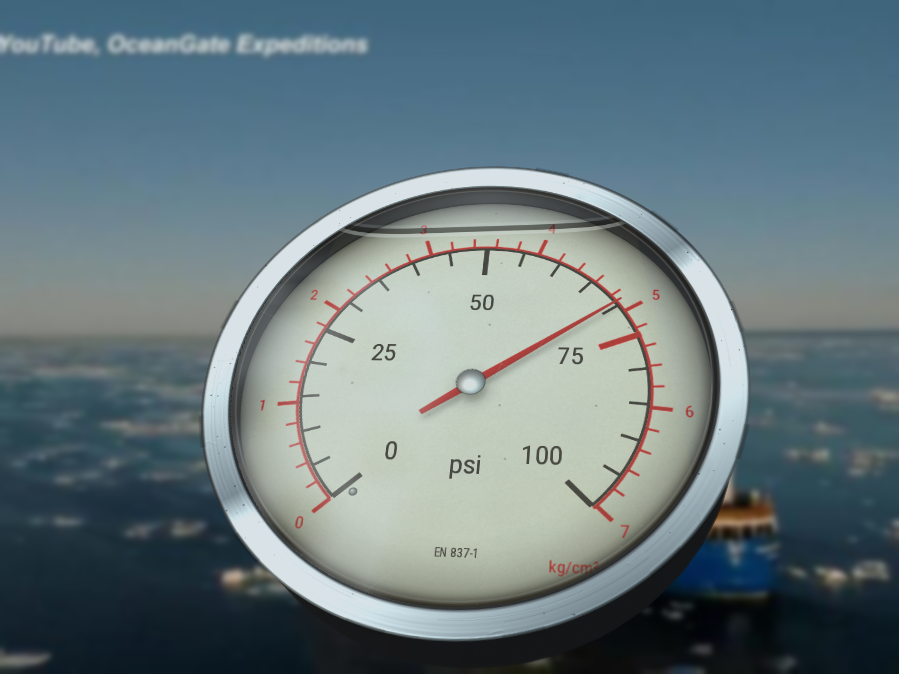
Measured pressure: 70,psi
